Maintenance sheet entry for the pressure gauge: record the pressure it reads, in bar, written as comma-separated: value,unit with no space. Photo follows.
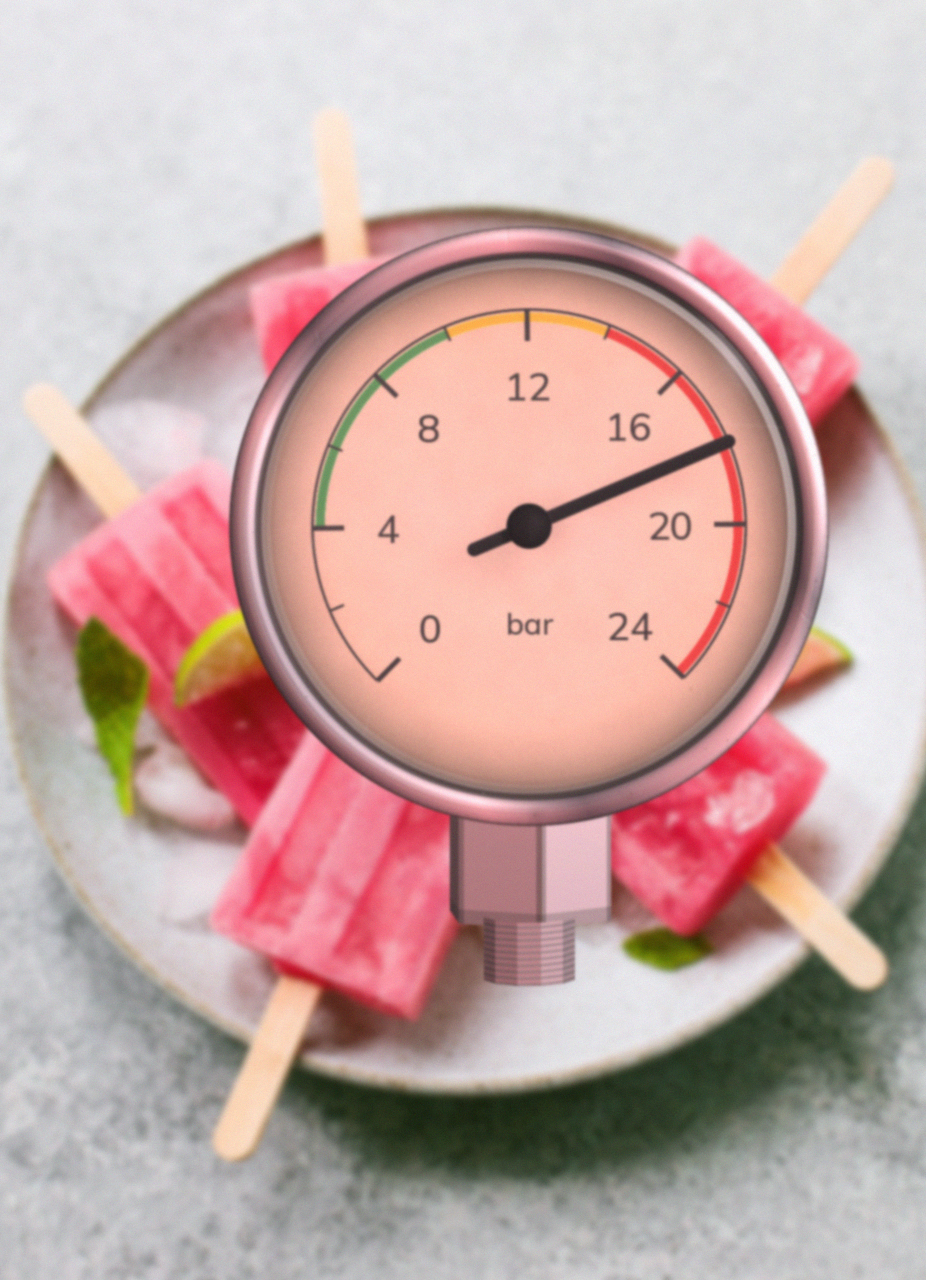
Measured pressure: 18,bar
